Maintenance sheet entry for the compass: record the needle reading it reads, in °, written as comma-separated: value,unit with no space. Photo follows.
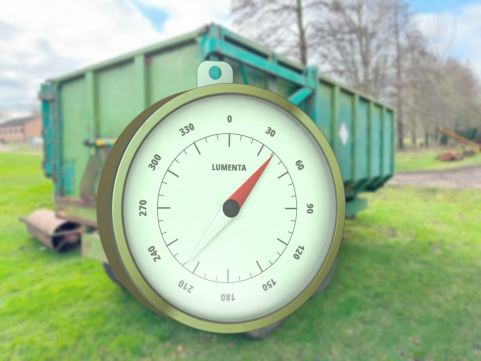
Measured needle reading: 40,°
